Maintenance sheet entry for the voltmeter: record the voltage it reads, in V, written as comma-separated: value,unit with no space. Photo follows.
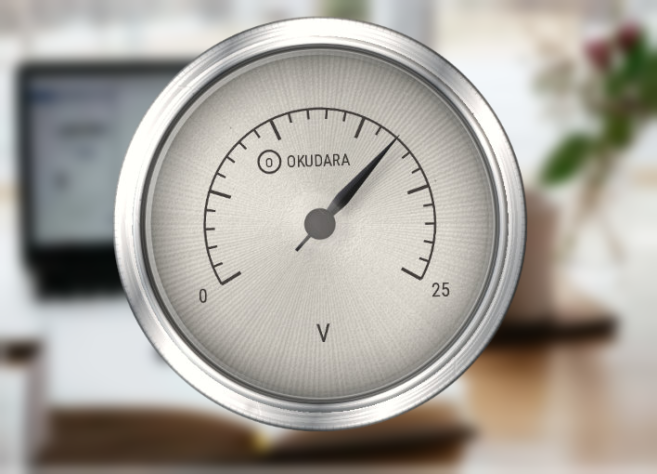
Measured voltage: 17,V
